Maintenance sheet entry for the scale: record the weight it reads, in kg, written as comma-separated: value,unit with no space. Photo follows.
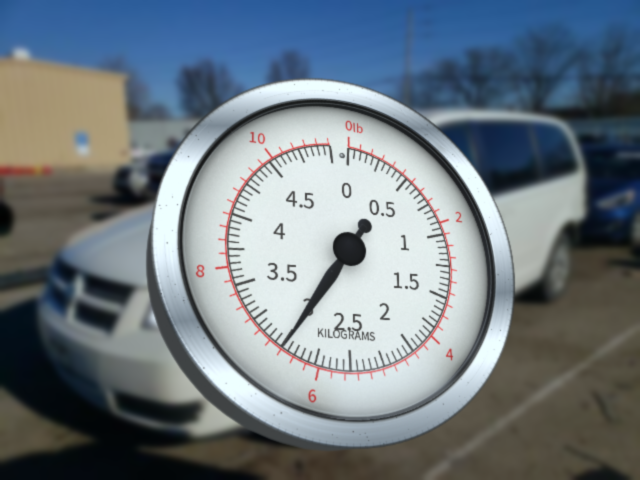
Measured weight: 3,kg
